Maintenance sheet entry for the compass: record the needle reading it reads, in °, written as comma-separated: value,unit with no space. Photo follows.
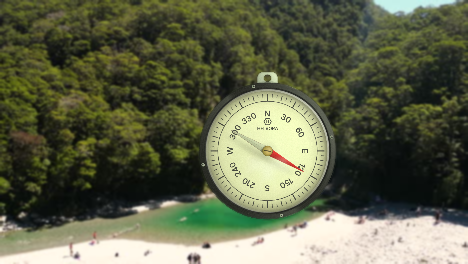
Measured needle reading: 120,°
